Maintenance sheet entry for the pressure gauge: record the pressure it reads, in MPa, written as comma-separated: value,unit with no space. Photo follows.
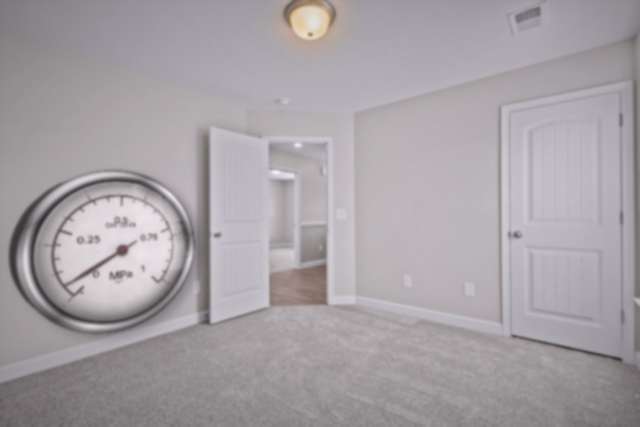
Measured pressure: 0.05,MPa
